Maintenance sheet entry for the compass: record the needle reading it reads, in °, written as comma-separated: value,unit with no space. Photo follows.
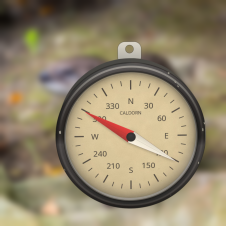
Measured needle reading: 300,°
